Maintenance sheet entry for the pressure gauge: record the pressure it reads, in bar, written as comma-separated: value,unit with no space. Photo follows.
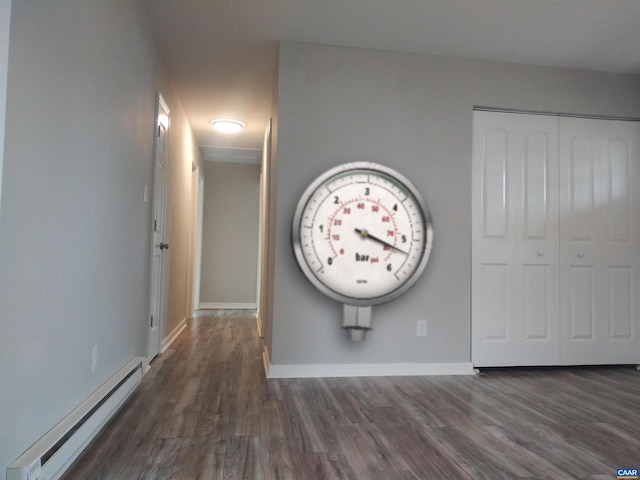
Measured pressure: 5.4,bar
